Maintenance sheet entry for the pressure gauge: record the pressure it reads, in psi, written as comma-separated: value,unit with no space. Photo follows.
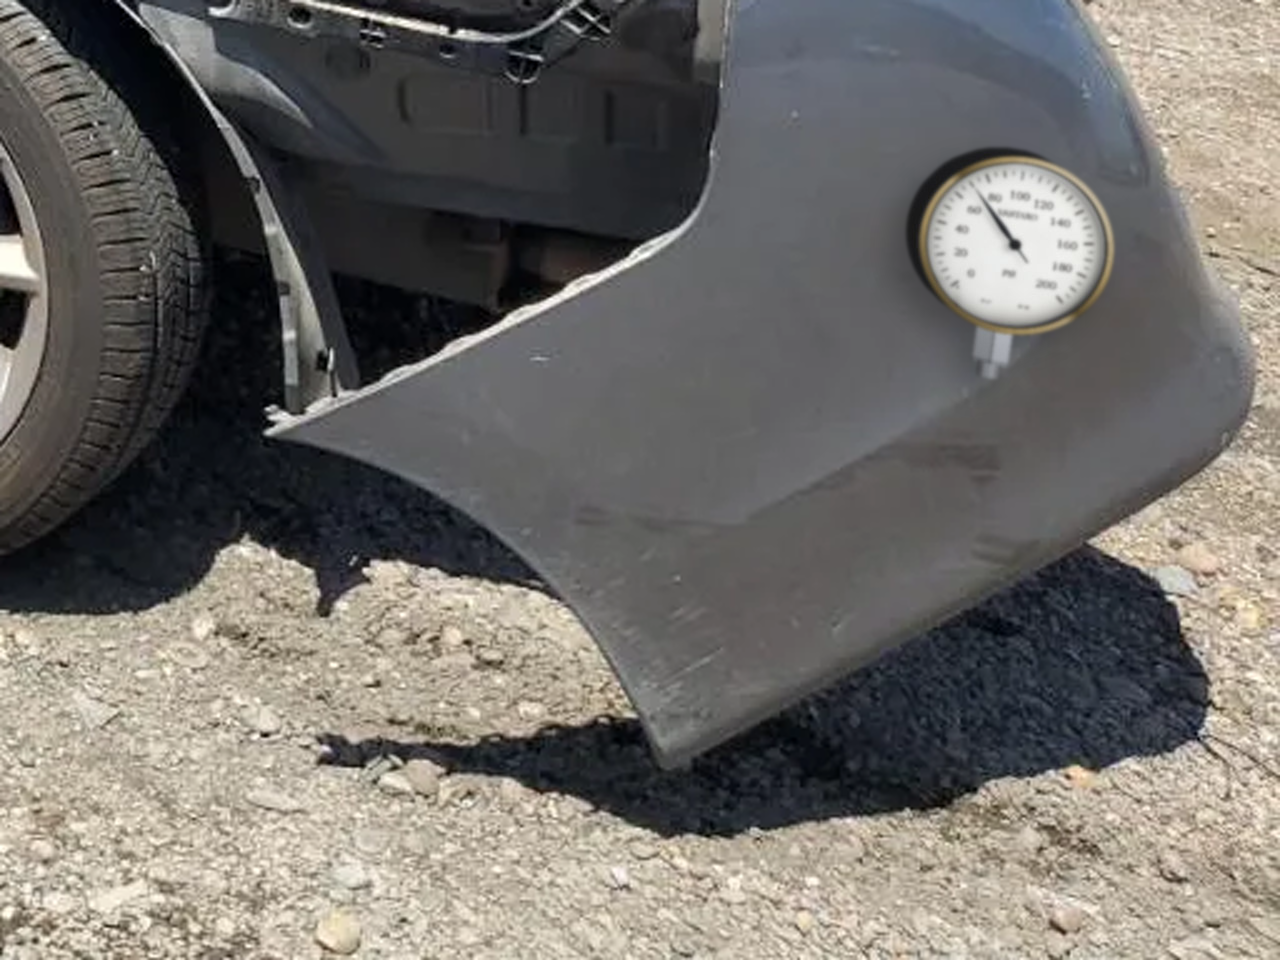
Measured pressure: 70,psi
